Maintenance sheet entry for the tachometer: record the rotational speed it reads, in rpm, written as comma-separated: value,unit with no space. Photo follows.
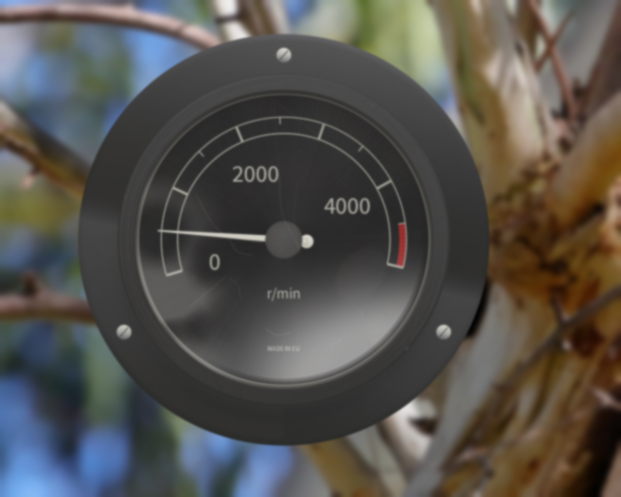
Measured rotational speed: 500,rpm
